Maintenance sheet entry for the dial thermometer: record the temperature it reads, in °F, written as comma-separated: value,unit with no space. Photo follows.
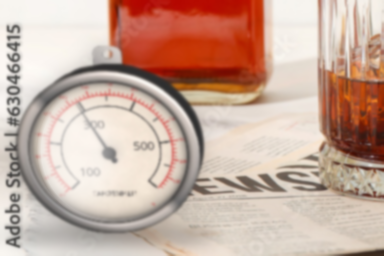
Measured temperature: 300,°F
